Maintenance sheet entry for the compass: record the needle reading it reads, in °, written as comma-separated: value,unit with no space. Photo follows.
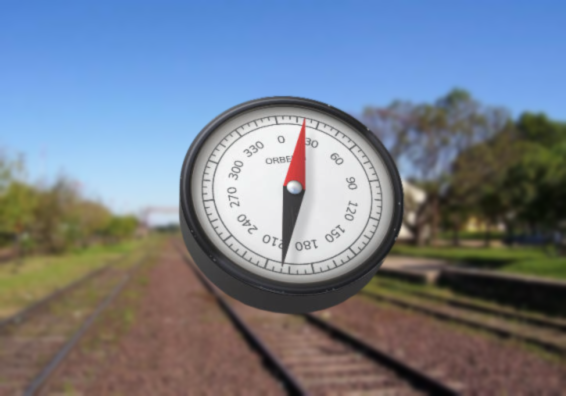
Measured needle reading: 20,°
